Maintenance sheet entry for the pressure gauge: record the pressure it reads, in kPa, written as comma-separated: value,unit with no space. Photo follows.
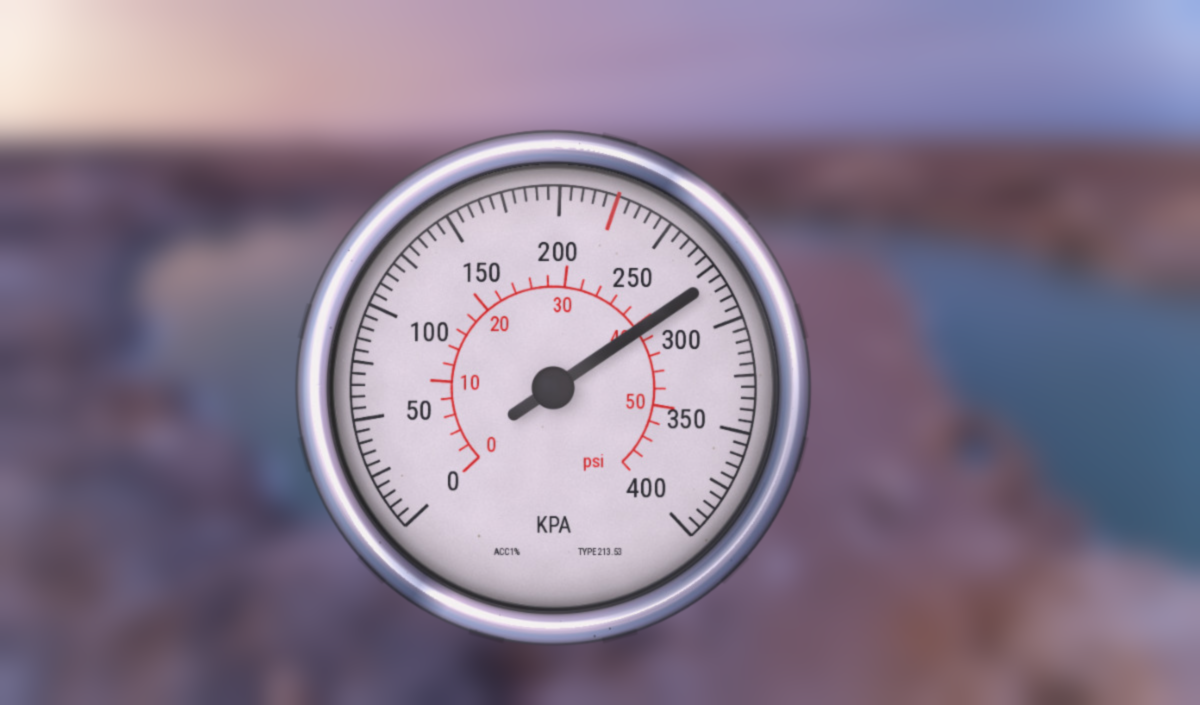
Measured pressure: 280,kPa
